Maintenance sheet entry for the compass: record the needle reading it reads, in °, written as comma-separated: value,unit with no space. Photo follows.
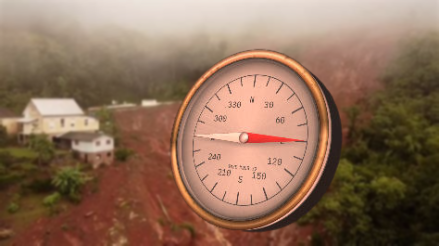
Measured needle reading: 90,°
